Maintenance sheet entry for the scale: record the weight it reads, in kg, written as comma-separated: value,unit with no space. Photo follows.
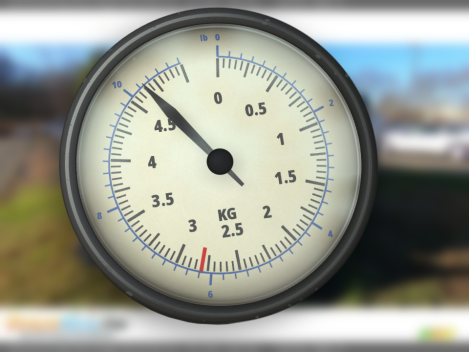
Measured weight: 4.65,kg
